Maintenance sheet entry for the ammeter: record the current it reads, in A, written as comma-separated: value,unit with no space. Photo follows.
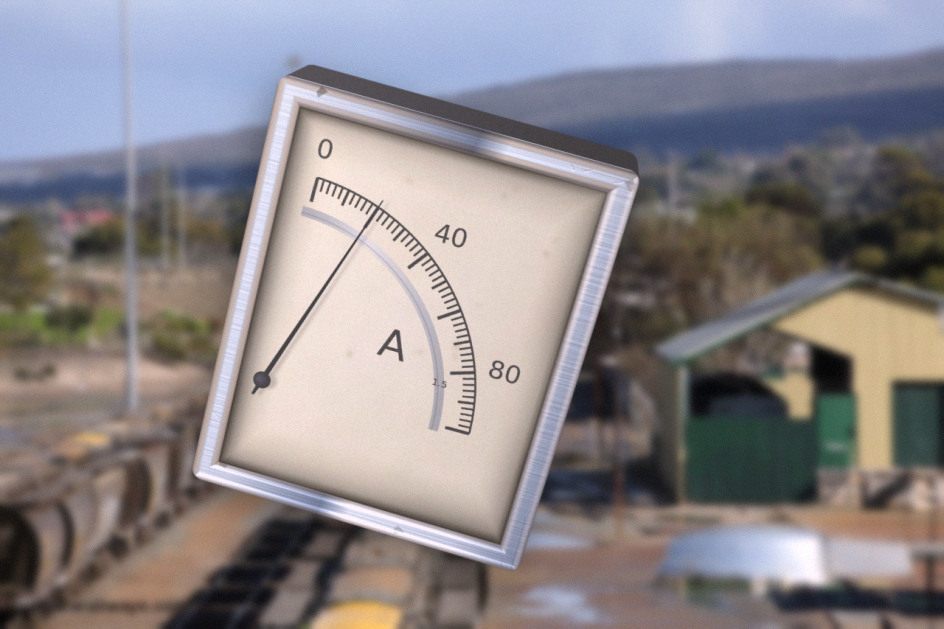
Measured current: 20,A
